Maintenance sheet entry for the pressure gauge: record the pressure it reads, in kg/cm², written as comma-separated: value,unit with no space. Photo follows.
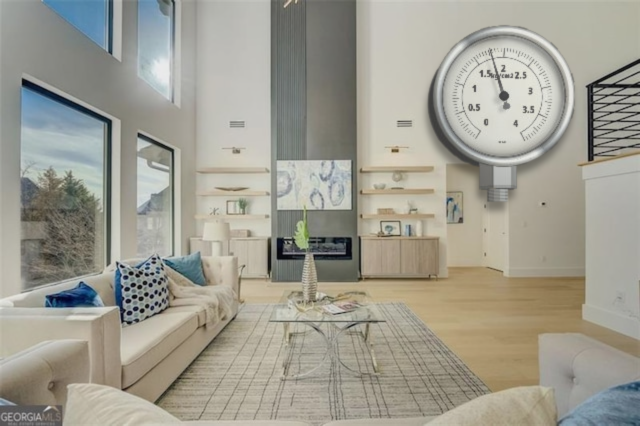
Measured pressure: 1.75,kg/cm²
